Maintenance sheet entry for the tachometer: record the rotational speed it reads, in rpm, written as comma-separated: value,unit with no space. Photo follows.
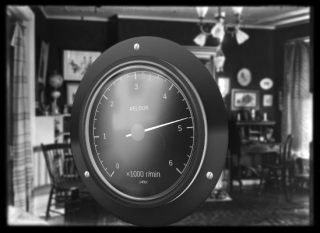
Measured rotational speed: 4800,rpm
